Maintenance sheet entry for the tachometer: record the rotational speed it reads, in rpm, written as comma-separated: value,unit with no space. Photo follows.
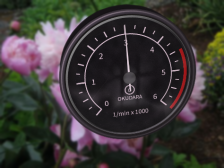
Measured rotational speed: 3000,rpm
